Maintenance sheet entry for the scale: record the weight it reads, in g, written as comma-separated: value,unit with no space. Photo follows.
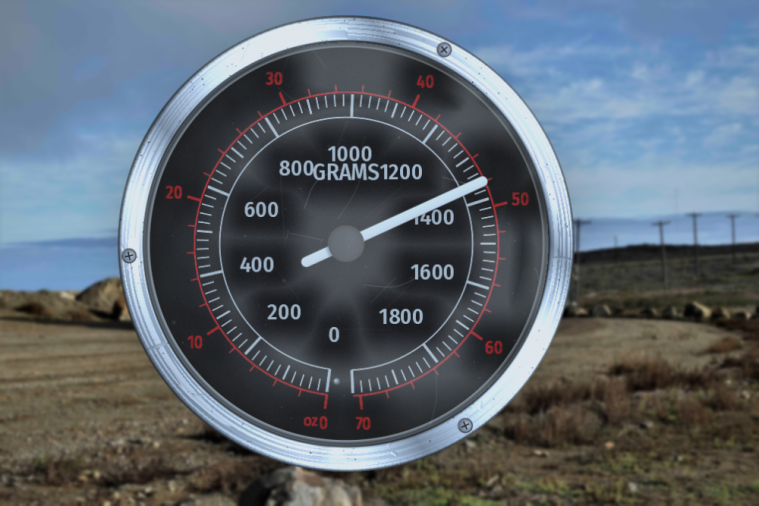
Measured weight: 1360,g
